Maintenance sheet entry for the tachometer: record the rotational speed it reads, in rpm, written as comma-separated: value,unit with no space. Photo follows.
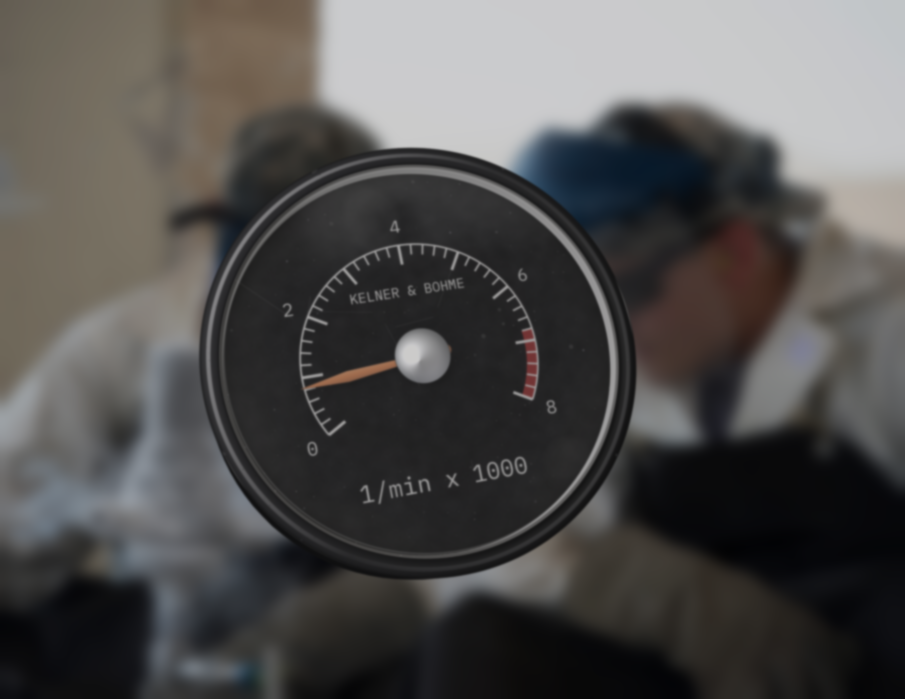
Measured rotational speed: 800,rpm
